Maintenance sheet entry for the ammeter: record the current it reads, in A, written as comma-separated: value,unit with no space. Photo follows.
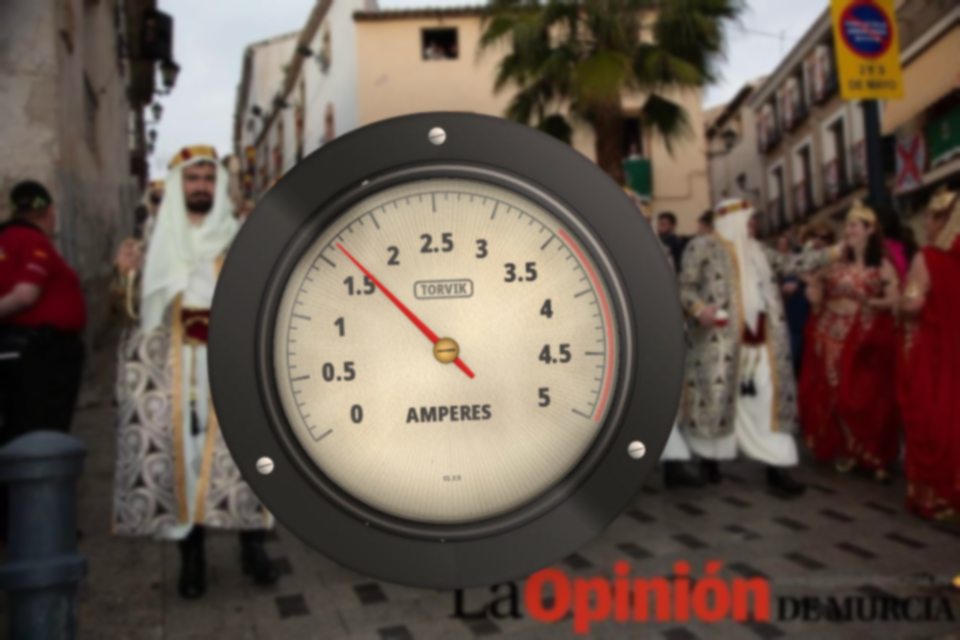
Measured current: 1.65,A
